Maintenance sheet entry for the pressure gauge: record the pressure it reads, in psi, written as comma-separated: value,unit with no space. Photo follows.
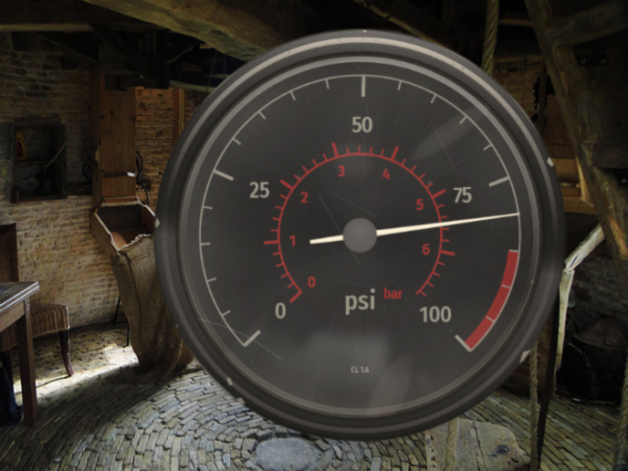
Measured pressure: 80,psi
